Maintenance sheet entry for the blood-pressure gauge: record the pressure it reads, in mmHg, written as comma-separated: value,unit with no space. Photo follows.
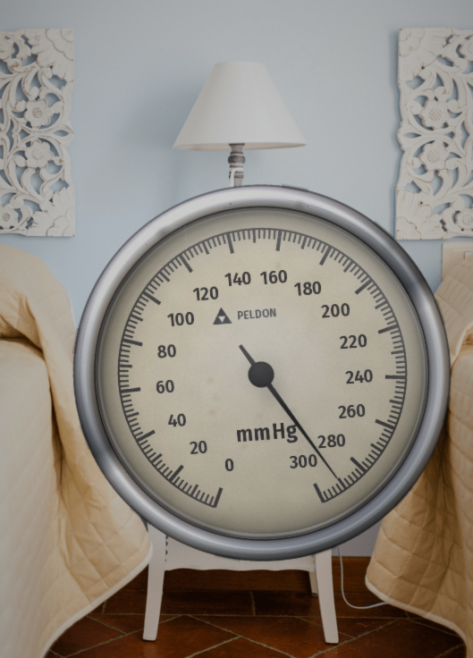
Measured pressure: 290,mmHg
